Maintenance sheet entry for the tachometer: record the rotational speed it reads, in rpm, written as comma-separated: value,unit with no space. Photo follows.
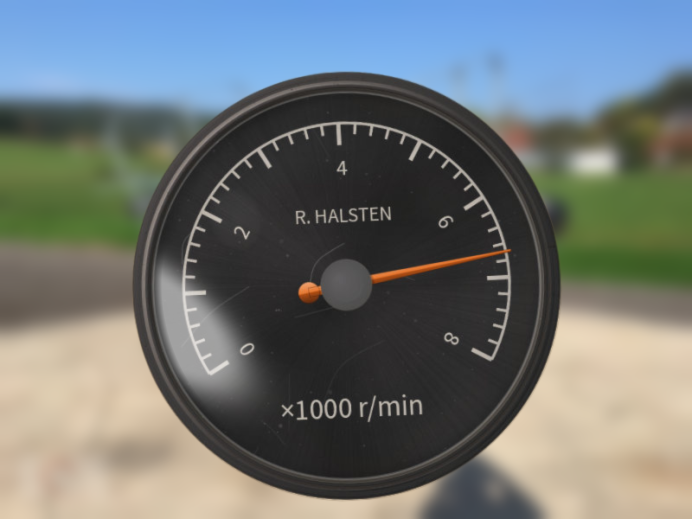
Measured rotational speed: 6700,rpm
